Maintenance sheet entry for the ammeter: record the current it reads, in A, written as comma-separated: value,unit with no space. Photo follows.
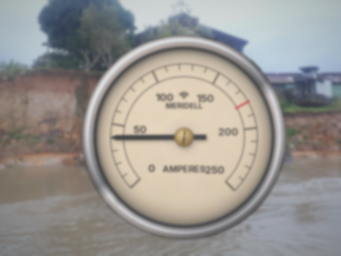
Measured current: 40,A
